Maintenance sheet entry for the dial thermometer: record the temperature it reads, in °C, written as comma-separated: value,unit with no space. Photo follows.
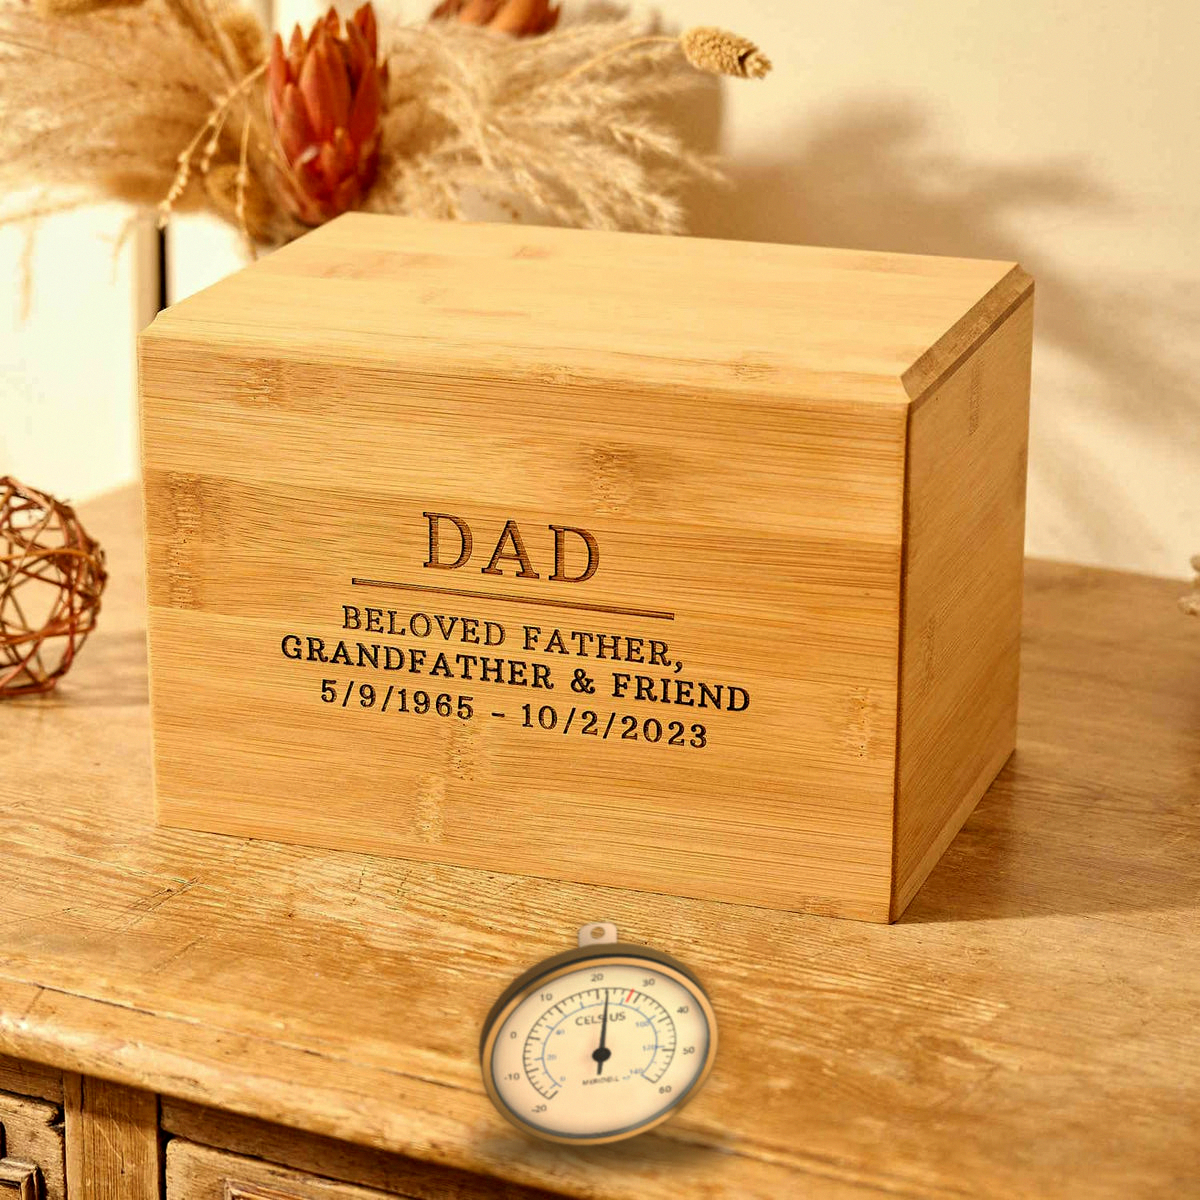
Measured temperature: 22,°C
